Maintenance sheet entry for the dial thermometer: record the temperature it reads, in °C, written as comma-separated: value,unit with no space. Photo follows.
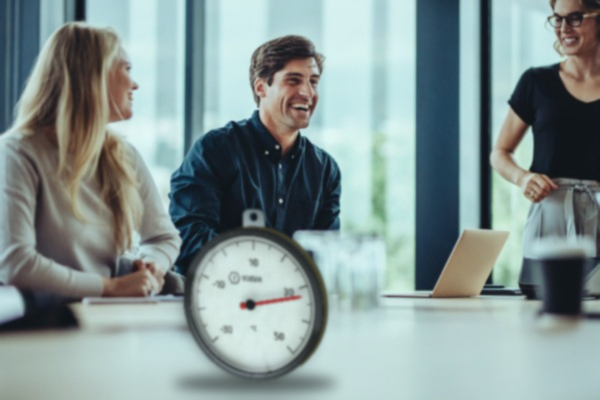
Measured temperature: 32.5,°C
